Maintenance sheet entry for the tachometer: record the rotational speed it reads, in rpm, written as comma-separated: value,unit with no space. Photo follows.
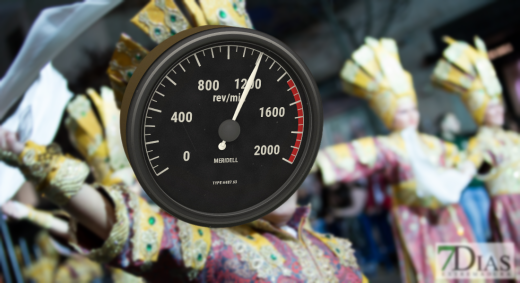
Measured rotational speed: 1200,rpm
